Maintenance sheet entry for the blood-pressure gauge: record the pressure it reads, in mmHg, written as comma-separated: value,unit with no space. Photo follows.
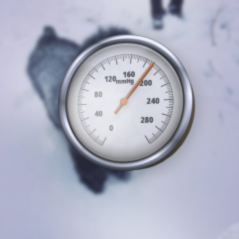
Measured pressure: 190,mmHg
